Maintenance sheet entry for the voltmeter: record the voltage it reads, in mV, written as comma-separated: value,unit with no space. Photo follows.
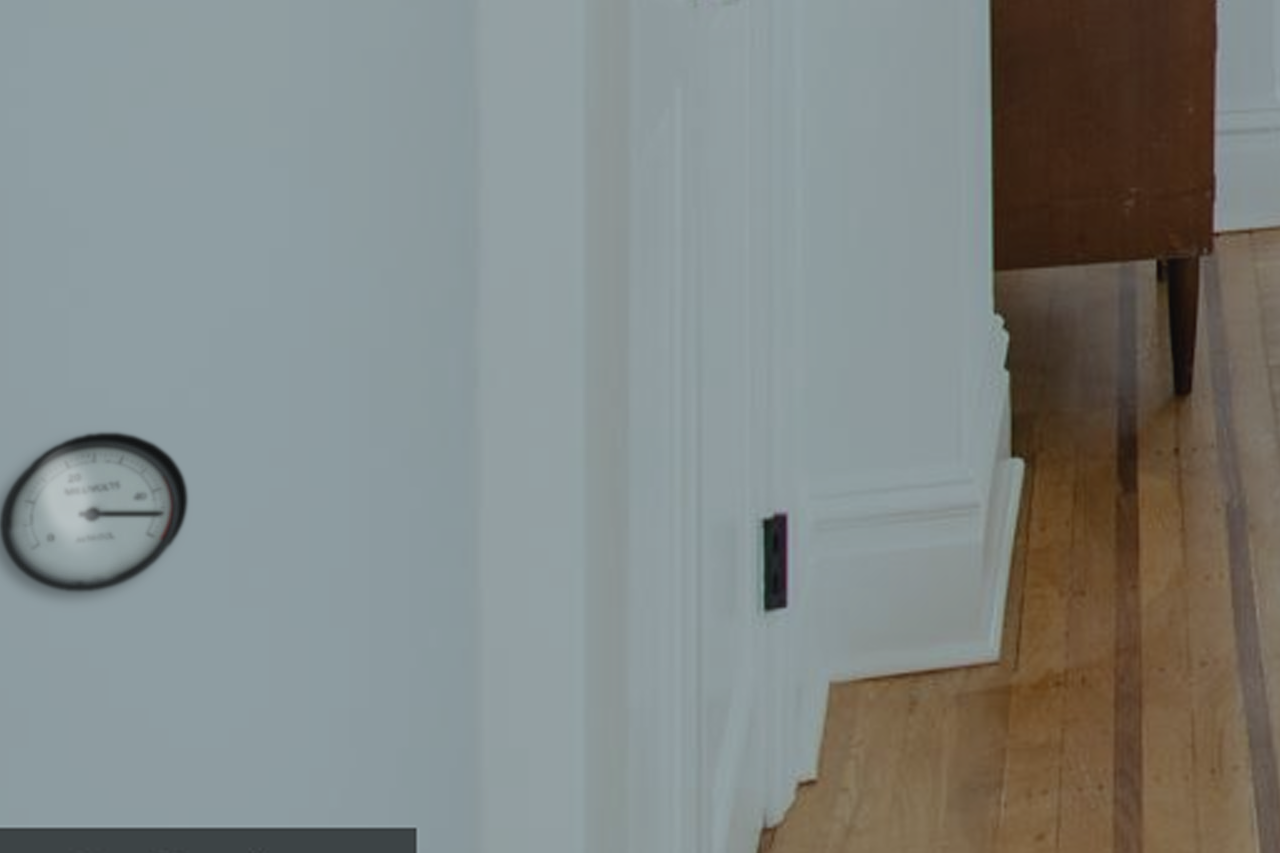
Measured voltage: 45,mV
